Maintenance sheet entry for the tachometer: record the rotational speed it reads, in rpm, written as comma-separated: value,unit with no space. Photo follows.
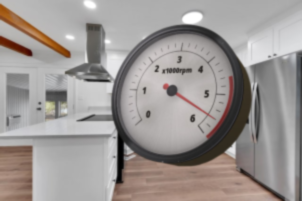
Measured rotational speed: 5600,rpm
